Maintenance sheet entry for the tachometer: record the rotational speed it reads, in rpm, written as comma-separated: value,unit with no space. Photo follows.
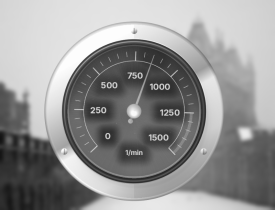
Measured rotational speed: 850,rpm
